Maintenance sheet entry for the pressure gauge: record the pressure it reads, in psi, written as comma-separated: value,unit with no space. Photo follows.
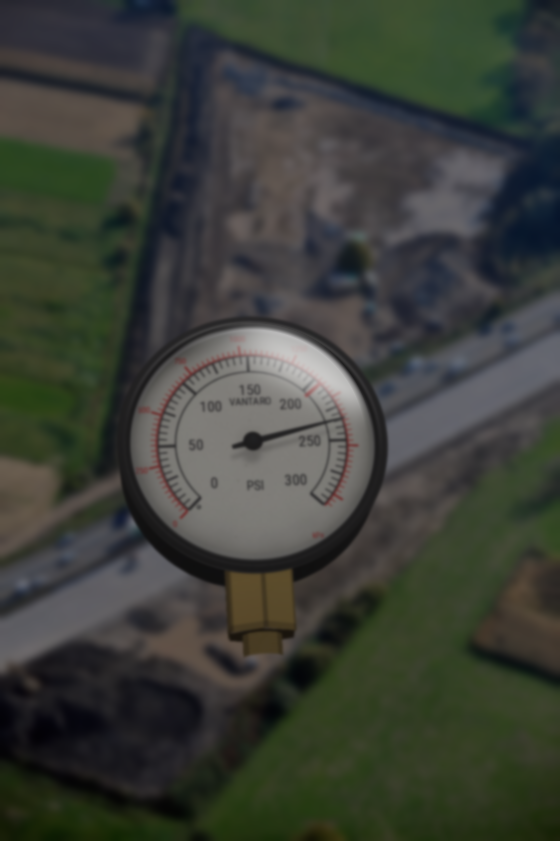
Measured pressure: 235,psi
